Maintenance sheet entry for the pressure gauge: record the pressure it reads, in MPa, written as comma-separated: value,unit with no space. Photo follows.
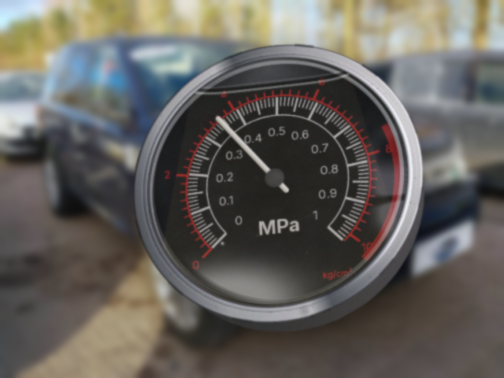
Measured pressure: 0.35,MPa
